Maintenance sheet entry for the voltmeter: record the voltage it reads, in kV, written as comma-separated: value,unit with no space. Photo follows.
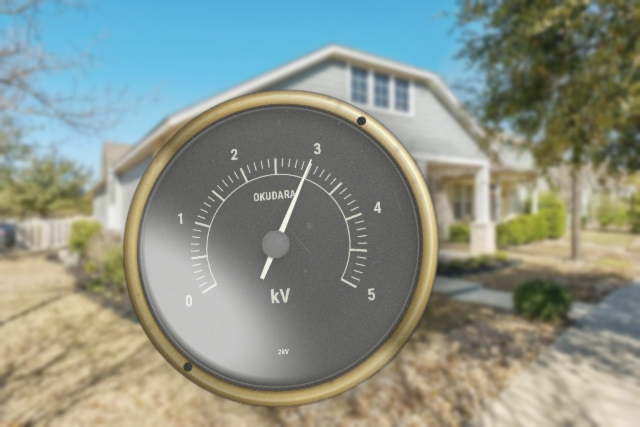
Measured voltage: 3,kV
